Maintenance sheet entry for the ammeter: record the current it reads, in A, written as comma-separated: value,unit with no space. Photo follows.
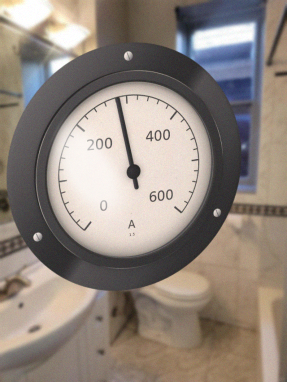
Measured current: 280,A
